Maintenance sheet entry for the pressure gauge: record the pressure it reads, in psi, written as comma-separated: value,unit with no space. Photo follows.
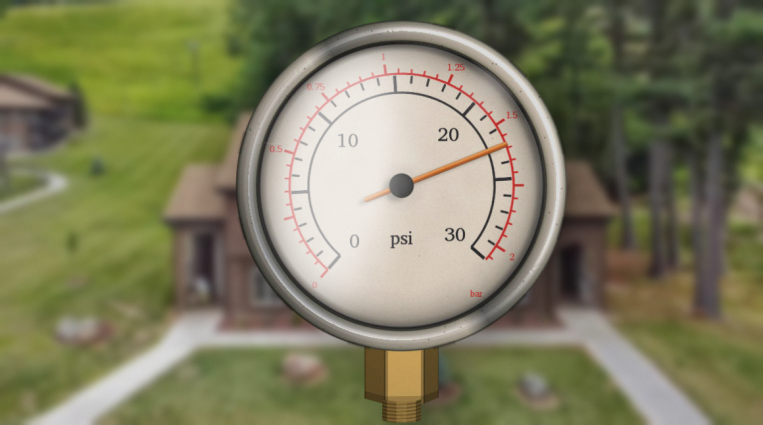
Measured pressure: 23,psi
